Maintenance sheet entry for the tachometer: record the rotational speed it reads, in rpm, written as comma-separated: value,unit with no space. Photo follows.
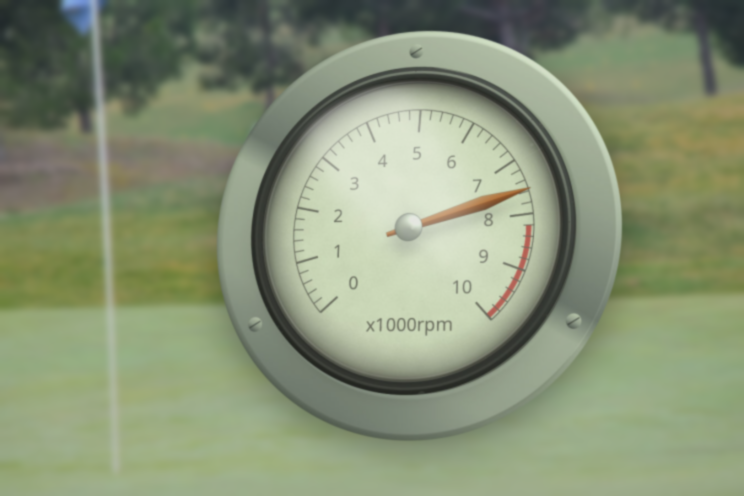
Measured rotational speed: 7600,rpm
